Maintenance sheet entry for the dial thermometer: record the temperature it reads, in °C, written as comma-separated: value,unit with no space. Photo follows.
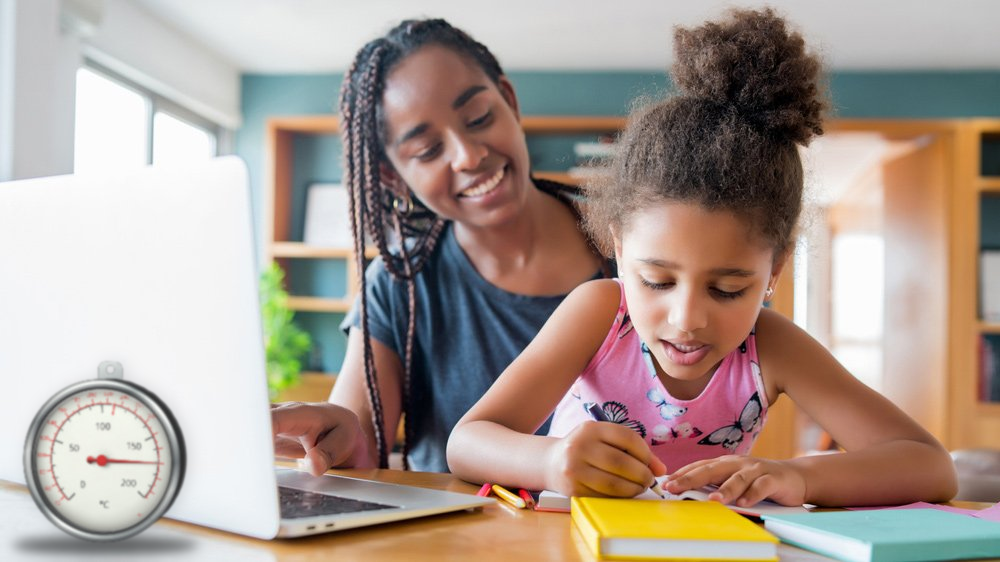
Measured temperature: 170,°C
